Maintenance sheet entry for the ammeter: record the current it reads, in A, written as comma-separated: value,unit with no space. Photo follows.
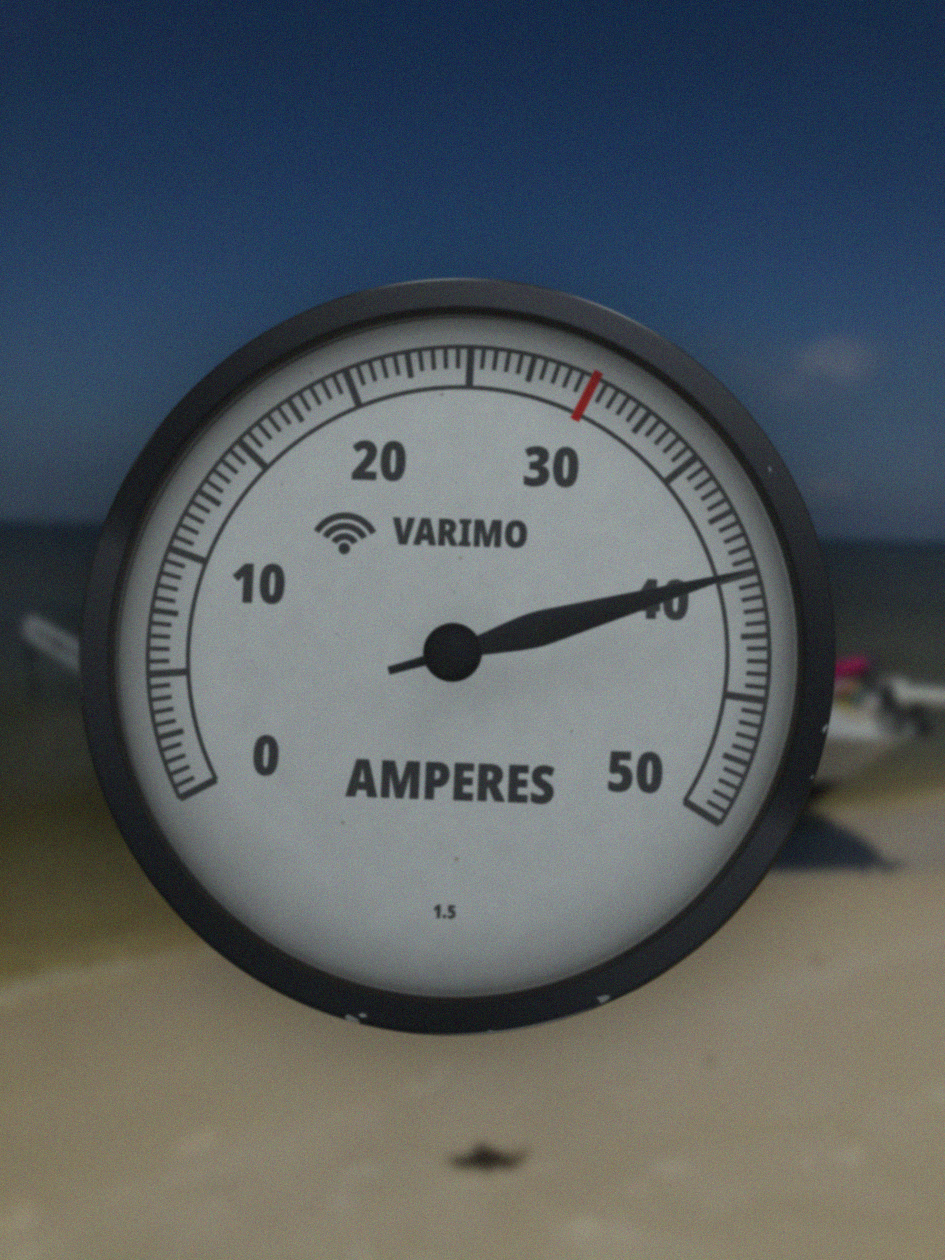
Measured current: 40,A
